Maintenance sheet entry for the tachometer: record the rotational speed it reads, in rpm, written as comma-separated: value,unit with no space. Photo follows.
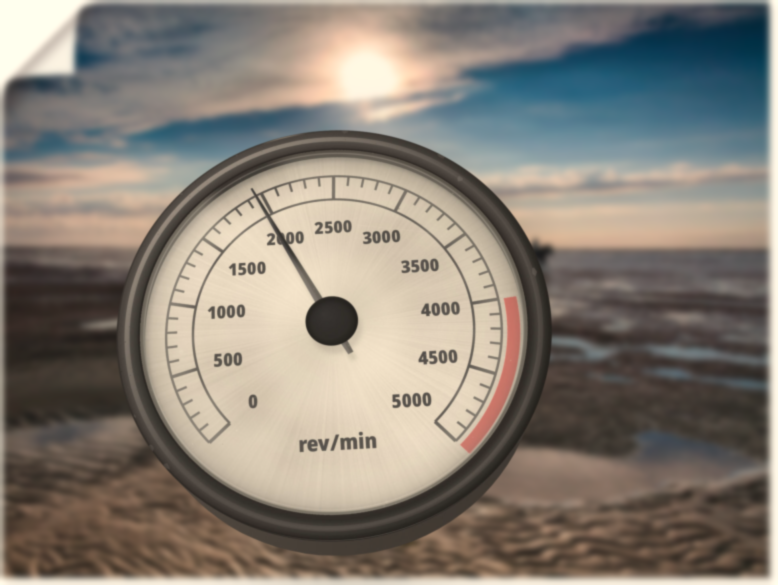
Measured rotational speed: 1950,rpm
